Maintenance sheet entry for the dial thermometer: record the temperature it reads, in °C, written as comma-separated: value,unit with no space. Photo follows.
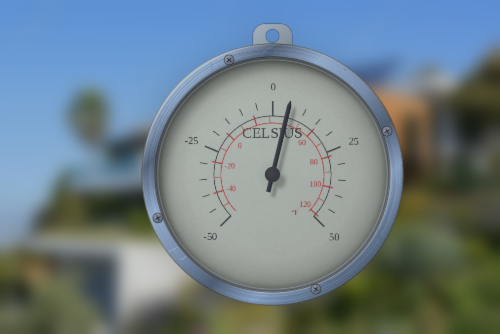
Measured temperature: 5,°C
